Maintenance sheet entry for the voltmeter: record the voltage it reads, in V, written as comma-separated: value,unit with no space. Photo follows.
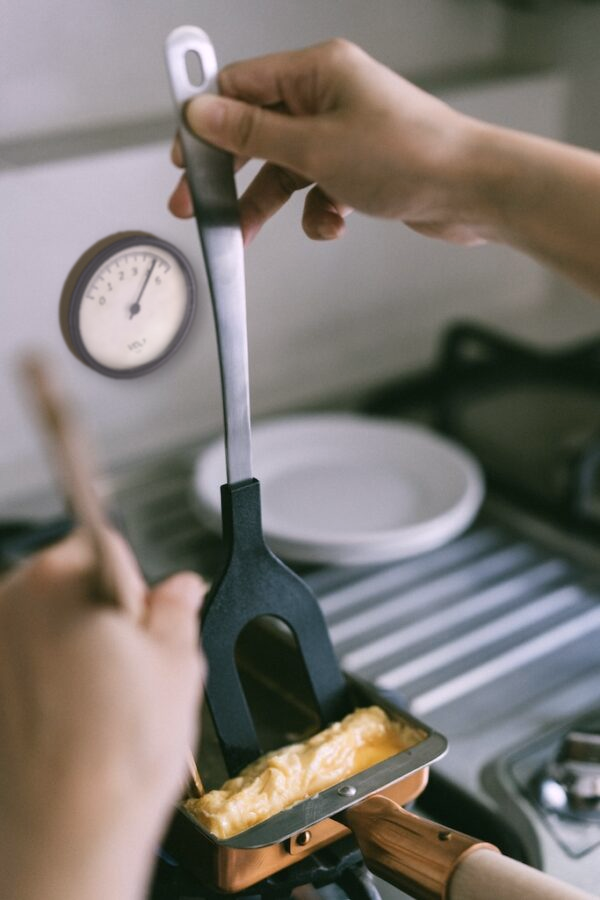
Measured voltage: 4,V
